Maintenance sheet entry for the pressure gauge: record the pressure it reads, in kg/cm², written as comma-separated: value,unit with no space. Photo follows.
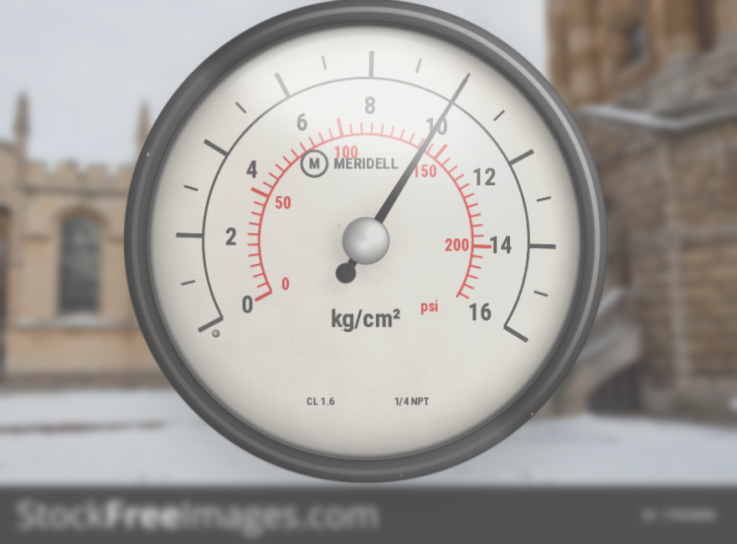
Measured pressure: 10,kg/cm²
